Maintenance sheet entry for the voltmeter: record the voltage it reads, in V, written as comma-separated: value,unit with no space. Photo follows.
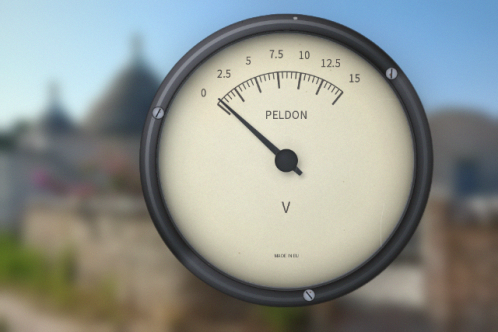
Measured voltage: 0.5,V
